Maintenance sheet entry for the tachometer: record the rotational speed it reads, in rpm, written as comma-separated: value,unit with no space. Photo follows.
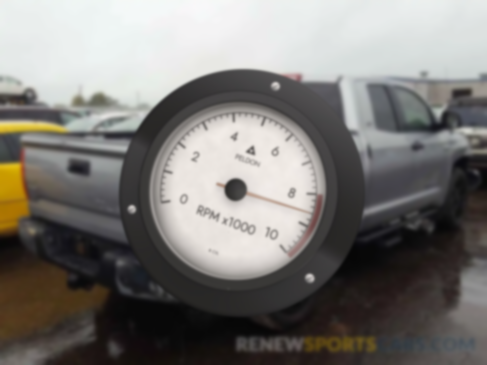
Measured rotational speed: 8600,rpm
